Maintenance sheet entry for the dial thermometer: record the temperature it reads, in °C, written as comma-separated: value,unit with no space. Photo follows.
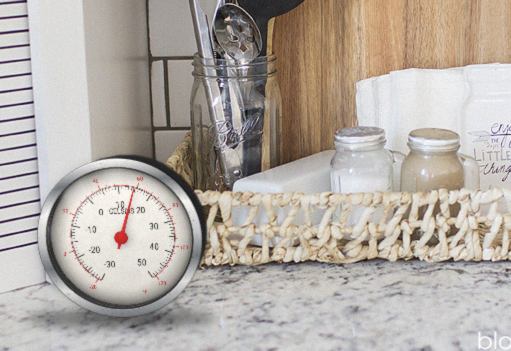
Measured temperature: 15,°C
